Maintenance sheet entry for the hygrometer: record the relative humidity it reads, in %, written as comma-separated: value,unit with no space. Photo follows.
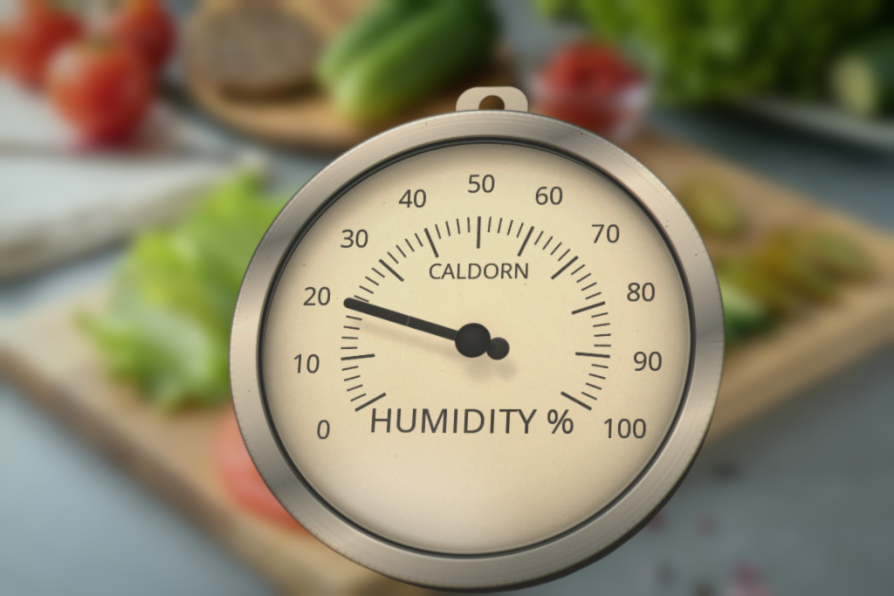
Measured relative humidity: 20,%
